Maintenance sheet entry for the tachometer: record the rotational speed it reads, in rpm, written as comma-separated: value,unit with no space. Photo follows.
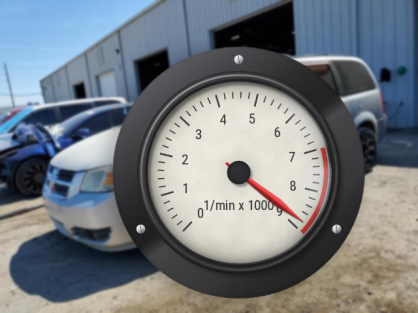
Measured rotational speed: 8800,rpm
